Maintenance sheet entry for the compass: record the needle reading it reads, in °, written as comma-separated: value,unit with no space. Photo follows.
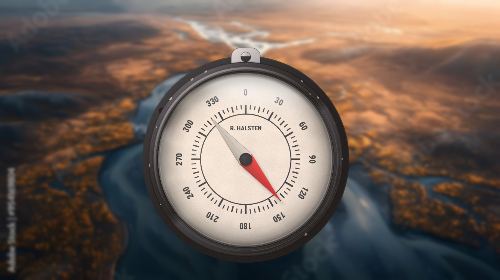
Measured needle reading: 140,°
